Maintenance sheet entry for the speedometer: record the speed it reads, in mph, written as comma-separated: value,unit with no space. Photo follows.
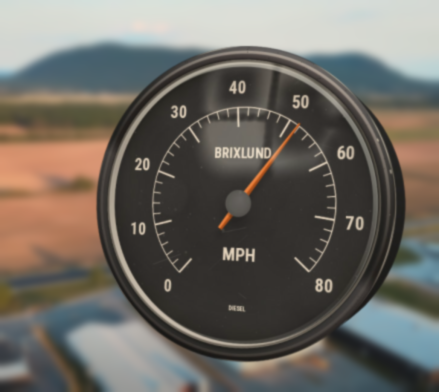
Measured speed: 52,mph
